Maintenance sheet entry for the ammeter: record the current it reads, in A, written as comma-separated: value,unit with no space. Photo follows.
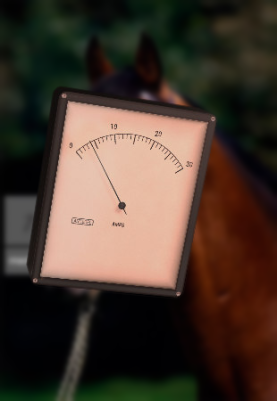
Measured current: 4,A
